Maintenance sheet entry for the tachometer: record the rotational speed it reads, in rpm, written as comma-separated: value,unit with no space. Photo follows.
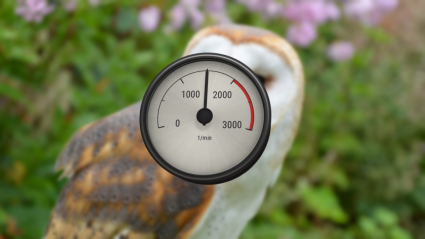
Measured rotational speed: 1500,rpm
